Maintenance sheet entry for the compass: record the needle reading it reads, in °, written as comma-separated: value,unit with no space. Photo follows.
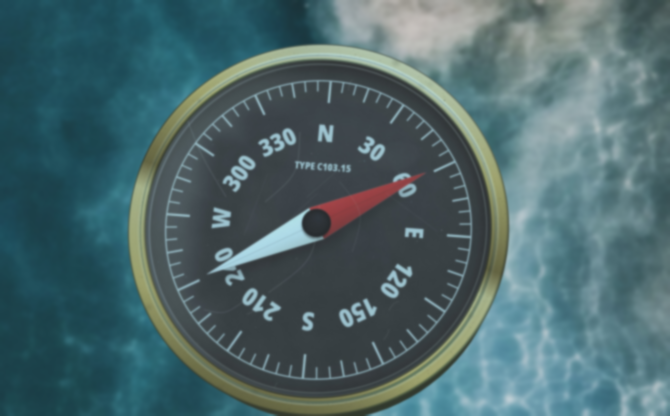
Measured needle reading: 60,°
